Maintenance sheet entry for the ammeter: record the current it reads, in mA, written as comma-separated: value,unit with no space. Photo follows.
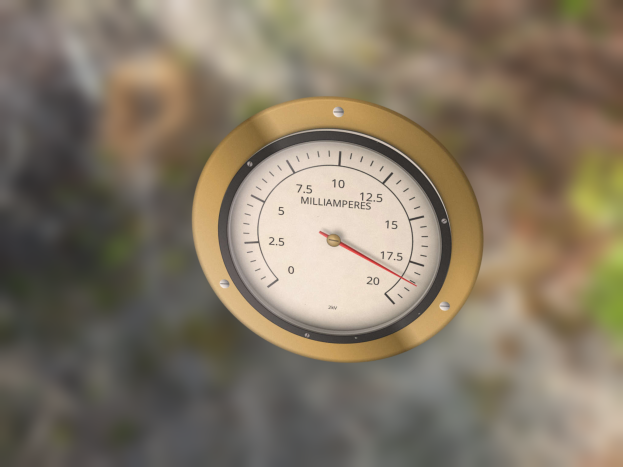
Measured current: 18.5,mA
